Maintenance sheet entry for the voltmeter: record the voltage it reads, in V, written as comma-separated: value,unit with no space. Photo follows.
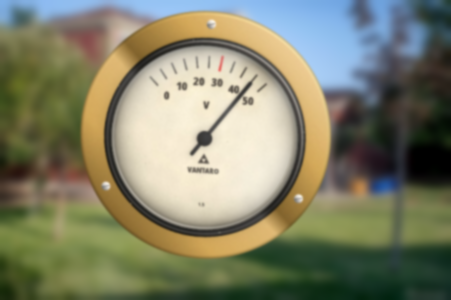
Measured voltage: 45,V
